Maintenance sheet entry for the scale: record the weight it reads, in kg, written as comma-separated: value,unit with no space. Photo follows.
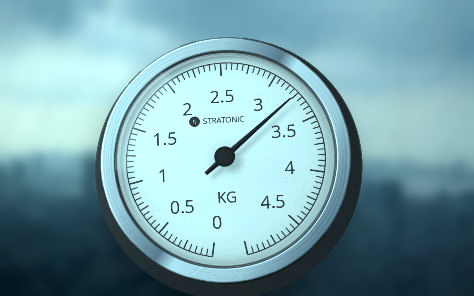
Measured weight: 3.25,kg
